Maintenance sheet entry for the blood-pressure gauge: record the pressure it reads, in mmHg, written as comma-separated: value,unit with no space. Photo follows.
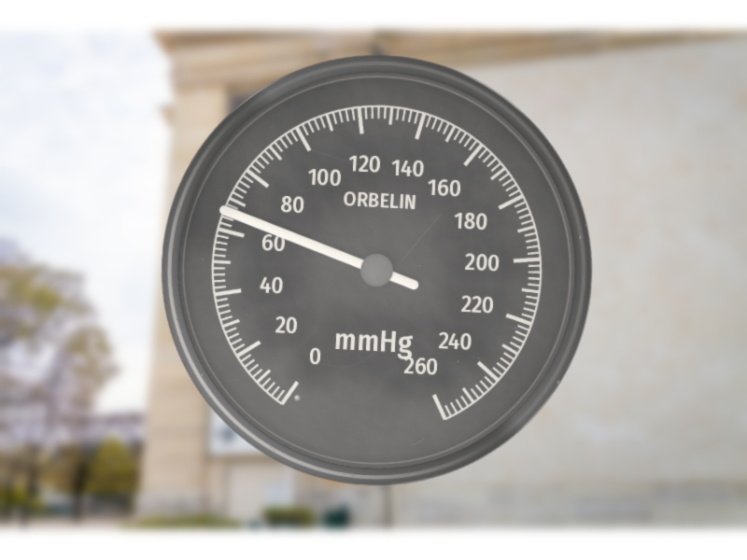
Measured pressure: 66,mmHg
